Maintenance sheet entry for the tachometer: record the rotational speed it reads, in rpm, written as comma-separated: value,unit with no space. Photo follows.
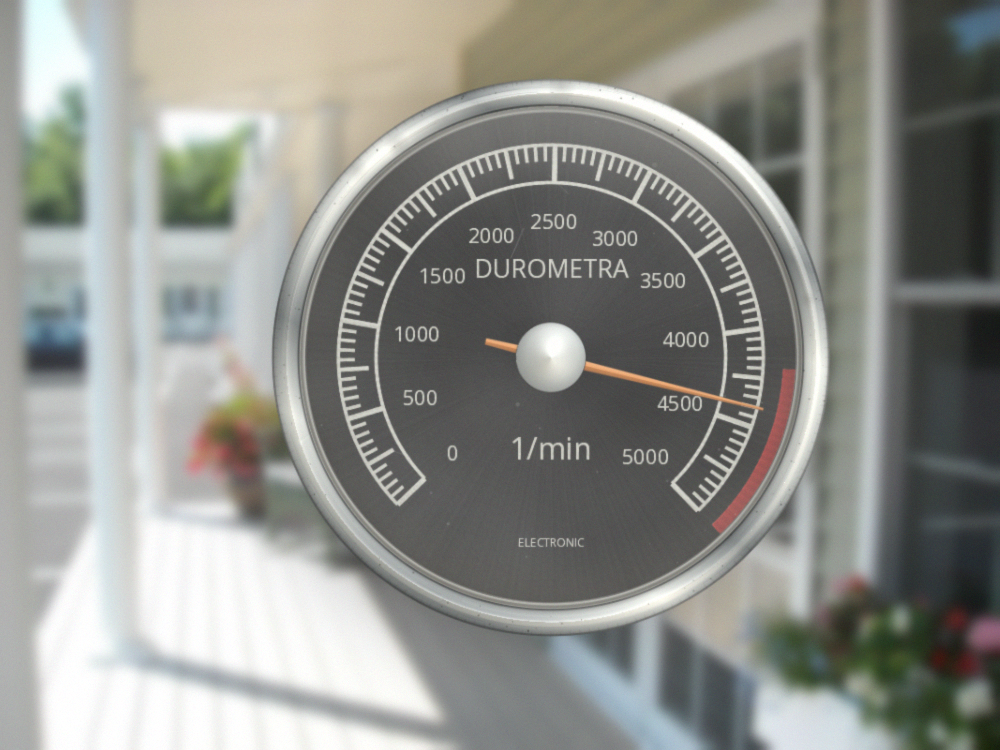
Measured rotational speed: 4400,rpm
